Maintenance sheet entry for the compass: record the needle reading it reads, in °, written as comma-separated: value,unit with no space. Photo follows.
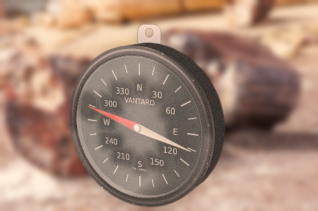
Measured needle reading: 285,°
